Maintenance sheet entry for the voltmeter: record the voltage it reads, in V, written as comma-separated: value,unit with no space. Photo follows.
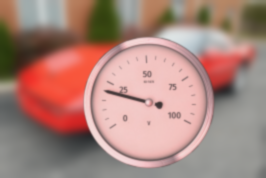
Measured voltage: 20,V
